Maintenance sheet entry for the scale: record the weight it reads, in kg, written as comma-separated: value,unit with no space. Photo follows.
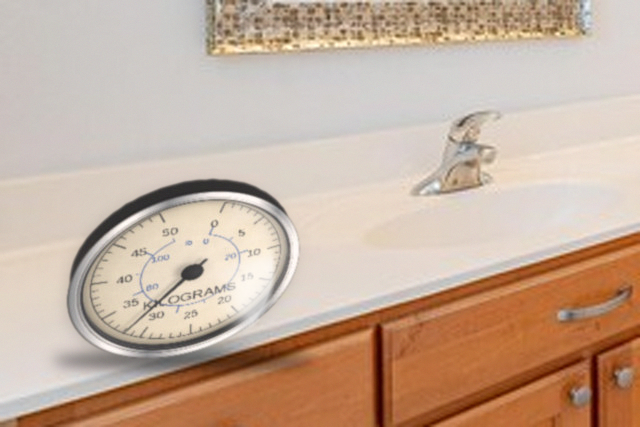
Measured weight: 32,kg
